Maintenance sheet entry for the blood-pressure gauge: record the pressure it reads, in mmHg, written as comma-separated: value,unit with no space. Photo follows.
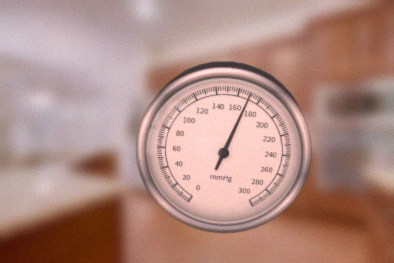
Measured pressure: 170,mmHg
